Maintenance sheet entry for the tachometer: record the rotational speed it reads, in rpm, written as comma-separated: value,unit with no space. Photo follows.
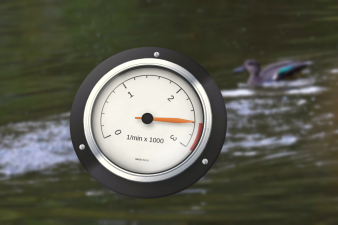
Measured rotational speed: 2600,rpm
